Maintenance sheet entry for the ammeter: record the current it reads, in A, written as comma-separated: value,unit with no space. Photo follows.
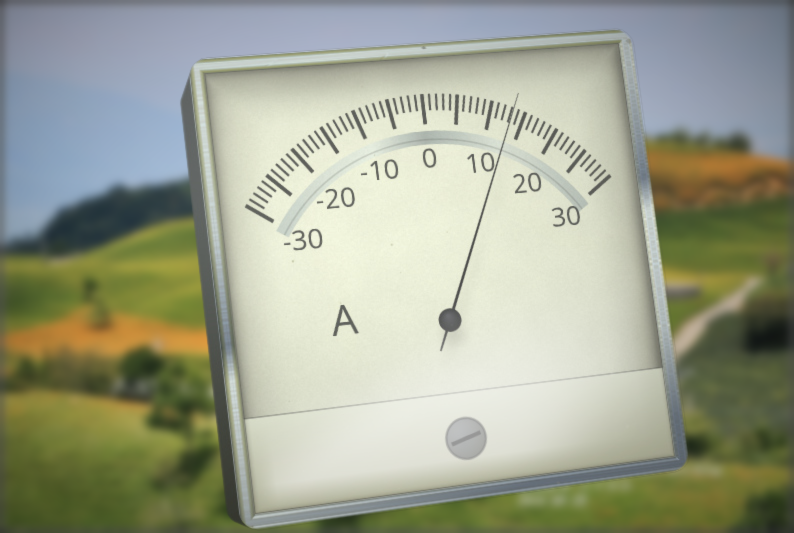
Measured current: 13,A
